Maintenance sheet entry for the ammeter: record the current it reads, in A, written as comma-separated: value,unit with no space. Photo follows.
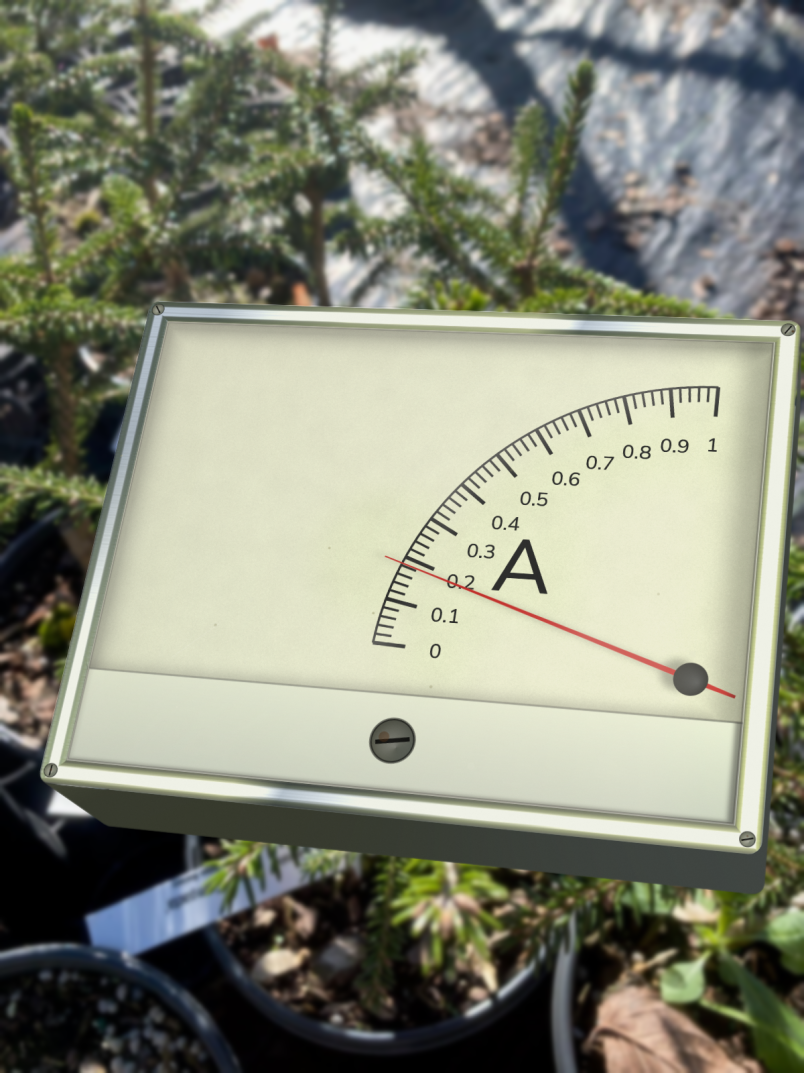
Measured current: 0.18,A
